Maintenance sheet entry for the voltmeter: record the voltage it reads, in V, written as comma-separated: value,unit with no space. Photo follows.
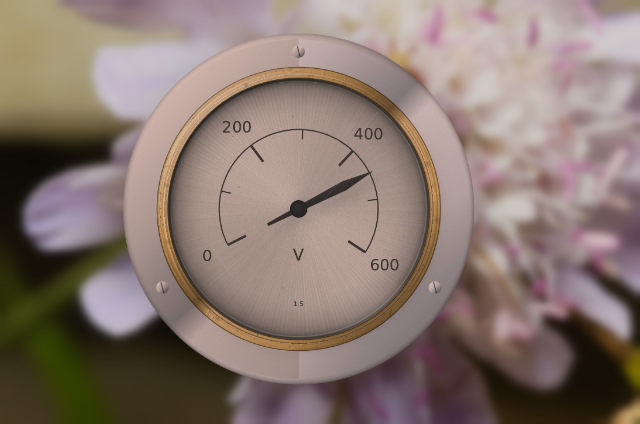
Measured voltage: 450,V
